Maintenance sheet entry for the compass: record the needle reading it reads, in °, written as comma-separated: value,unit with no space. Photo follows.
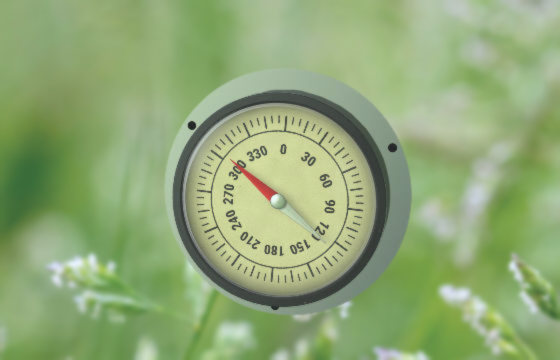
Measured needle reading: 305,°
